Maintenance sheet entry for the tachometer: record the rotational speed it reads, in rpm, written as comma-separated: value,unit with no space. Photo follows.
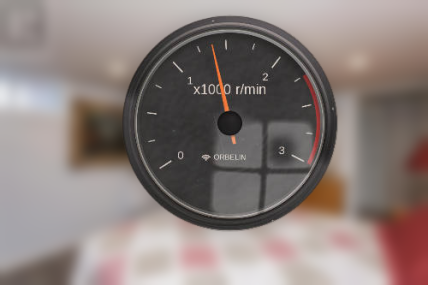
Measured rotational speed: 1375,rpm
